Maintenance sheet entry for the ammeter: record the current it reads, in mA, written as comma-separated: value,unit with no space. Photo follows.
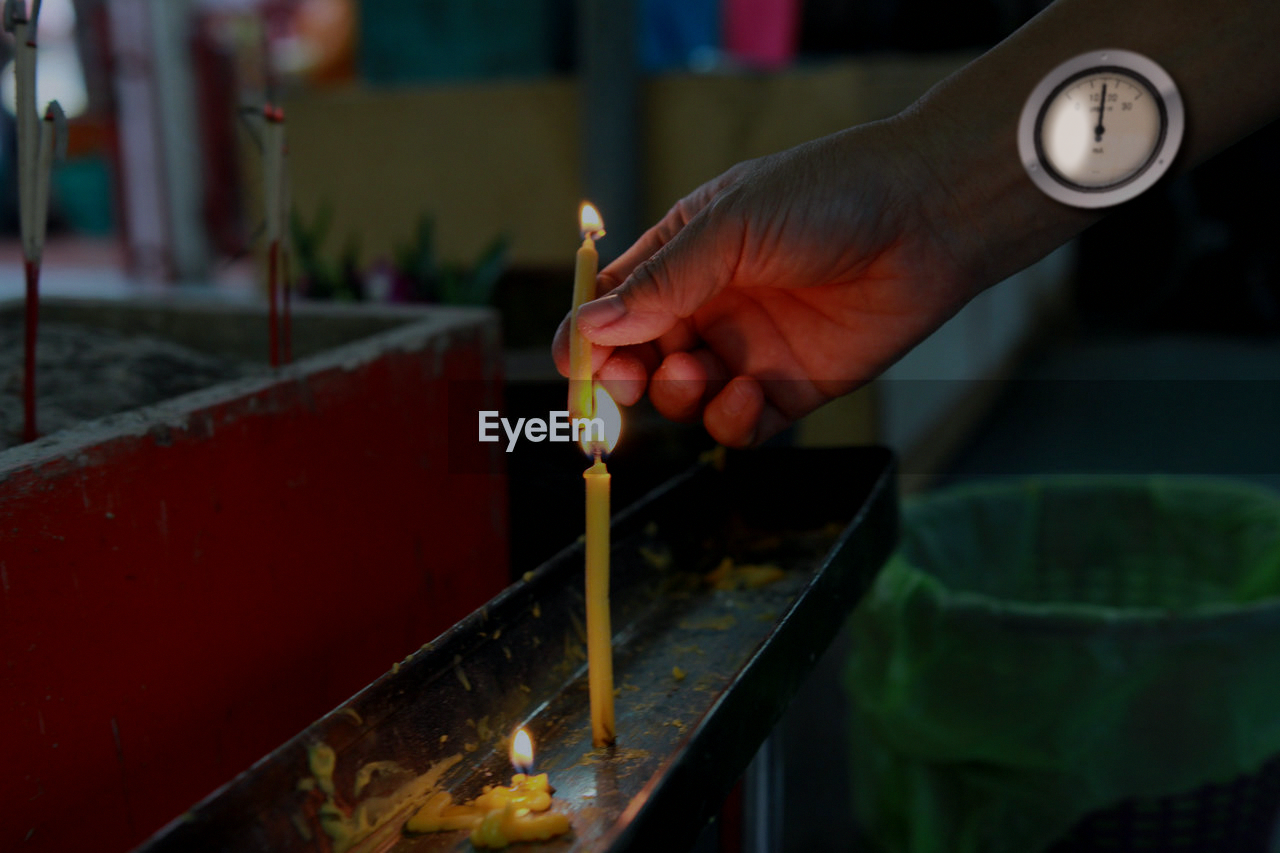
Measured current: 15,mA
